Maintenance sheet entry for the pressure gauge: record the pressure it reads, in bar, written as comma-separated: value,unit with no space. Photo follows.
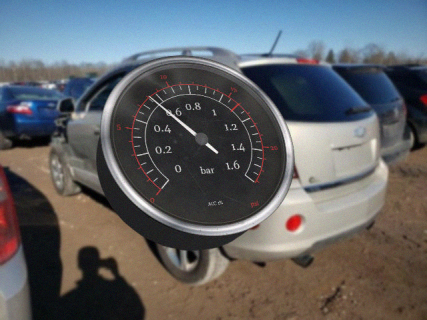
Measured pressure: 0.55,bar
